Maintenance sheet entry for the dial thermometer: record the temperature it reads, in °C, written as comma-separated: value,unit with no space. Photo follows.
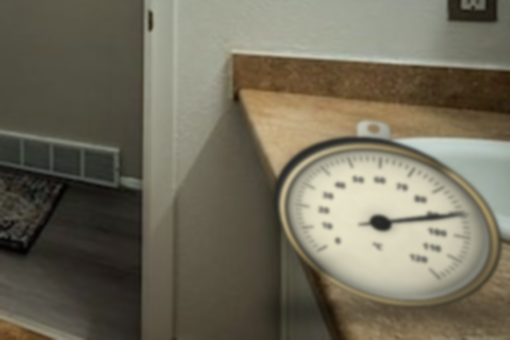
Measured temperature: 90,°C
